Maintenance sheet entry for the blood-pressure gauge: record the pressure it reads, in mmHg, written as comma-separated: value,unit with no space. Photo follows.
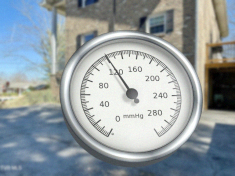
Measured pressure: 120,mmHg
